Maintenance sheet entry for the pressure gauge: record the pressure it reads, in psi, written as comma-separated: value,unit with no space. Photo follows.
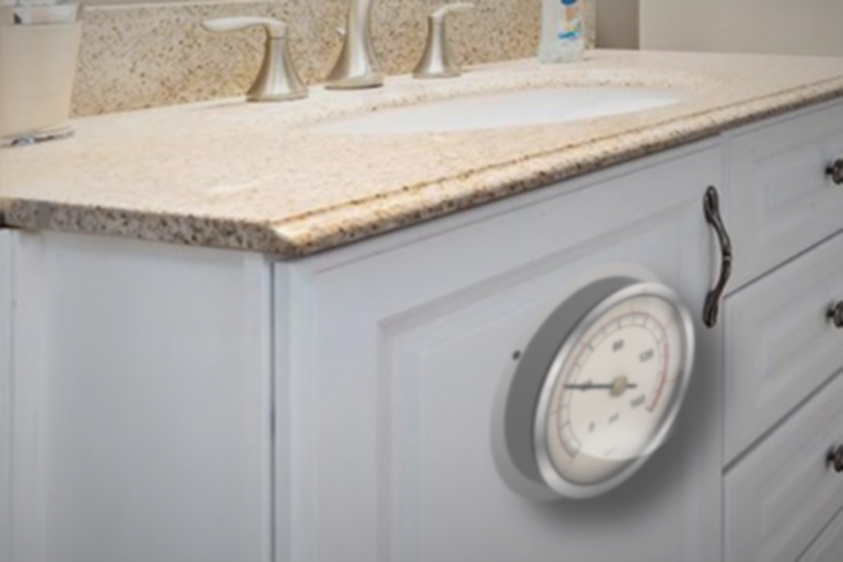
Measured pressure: 40,psi
